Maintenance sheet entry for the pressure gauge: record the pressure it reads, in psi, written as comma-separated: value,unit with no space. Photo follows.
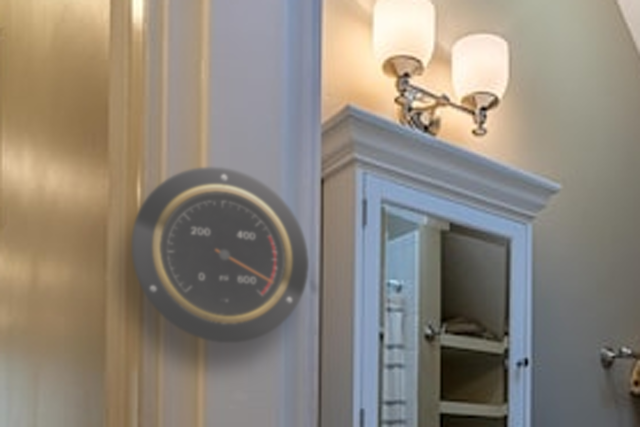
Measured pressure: 560,psi
